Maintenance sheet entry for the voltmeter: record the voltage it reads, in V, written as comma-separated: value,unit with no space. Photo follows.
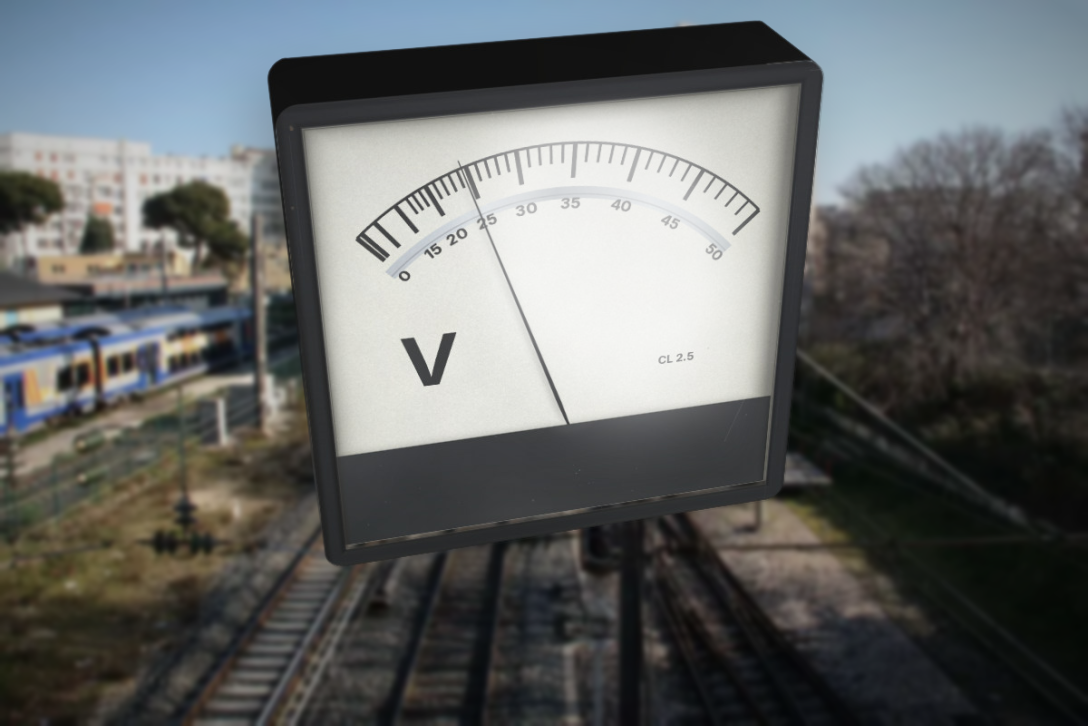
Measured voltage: 24.5,V
